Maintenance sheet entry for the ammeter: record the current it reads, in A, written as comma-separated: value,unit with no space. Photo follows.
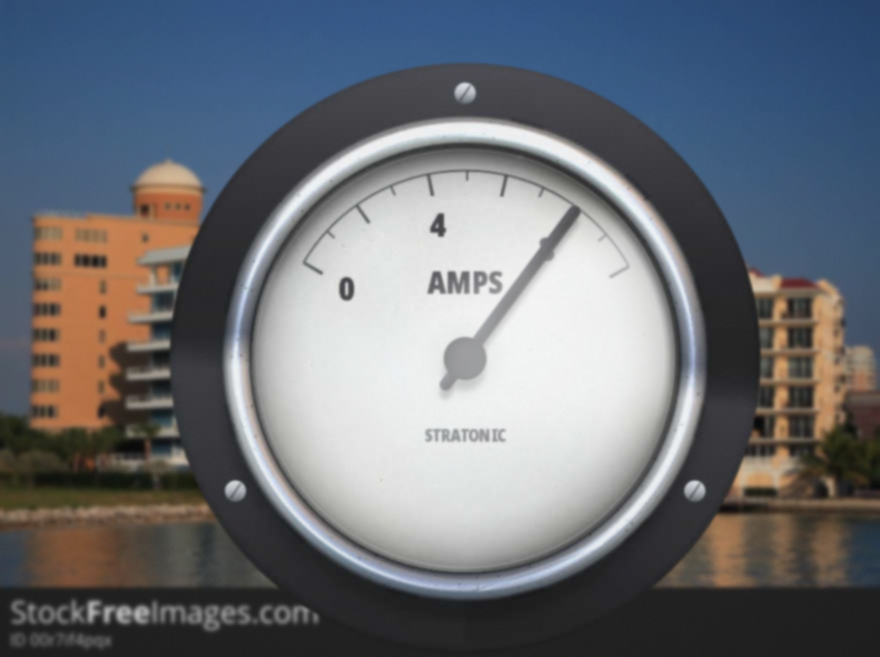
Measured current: 8,A
